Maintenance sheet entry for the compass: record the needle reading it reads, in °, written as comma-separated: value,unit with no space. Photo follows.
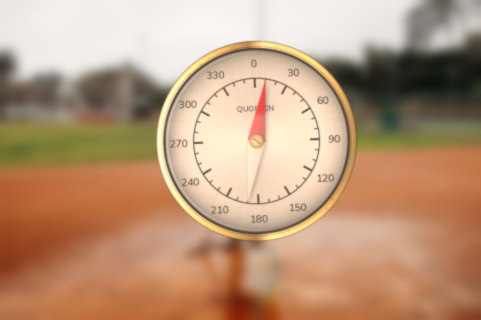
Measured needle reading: 10,°
